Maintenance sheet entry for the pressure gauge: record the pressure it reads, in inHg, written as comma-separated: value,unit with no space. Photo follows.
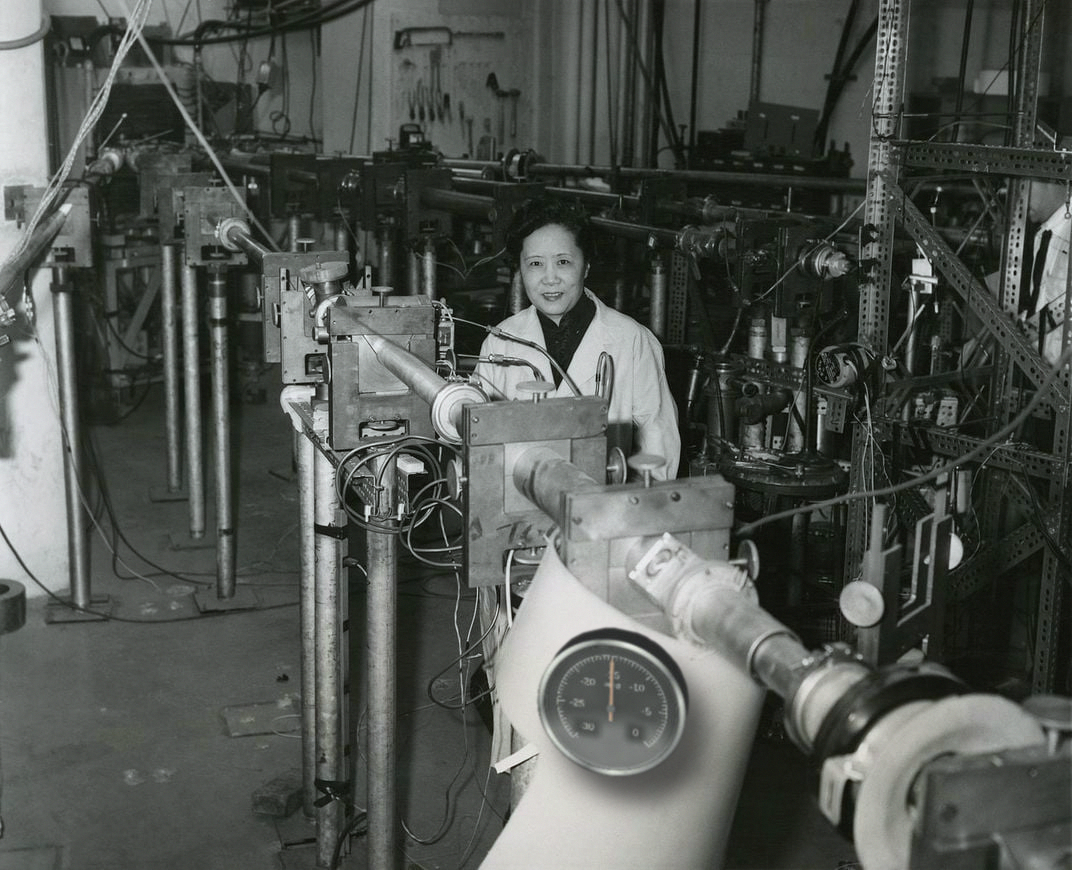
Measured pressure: -15,inHg
